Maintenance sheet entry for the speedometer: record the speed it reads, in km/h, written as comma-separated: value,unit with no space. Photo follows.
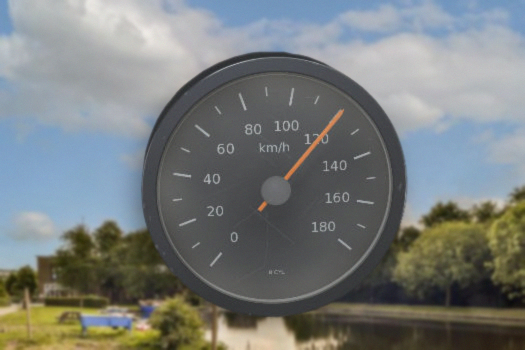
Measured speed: 120,km/h
